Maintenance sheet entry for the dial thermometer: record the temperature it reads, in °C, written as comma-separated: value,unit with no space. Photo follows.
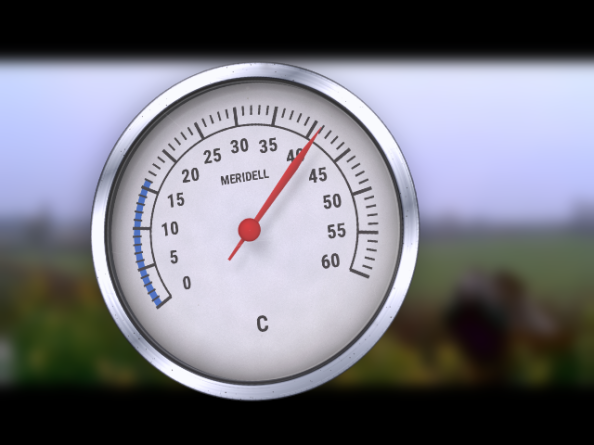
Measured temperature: 41,°C
